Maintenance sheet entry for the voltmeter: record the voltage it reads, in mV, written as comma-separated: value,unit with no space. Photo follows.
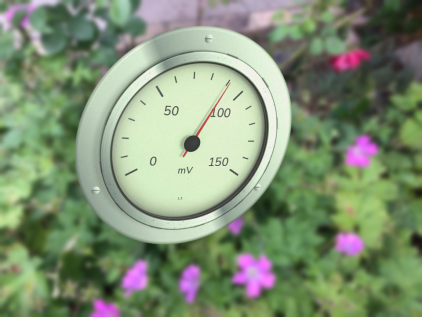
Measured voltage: 90,mV
